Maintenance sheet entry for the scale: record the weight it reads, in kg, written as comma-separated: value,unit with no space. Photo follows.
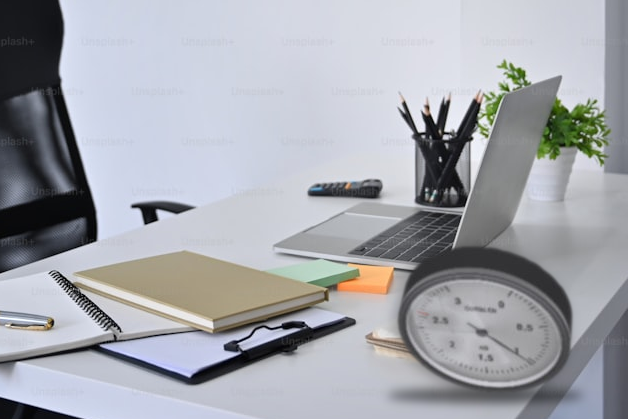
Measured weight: 1,kg
